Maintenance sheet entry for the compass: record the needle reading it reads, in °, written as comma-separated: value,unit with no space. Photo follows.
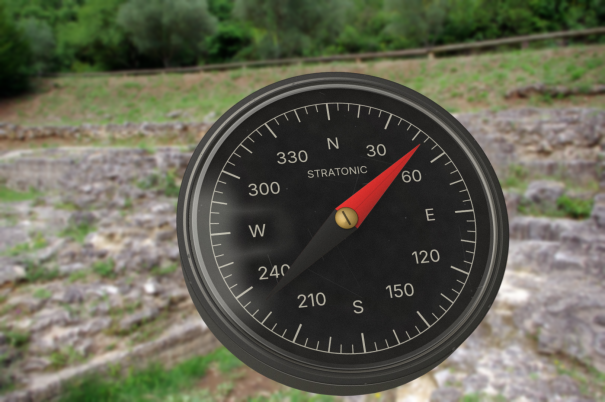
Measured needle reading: 50,°
